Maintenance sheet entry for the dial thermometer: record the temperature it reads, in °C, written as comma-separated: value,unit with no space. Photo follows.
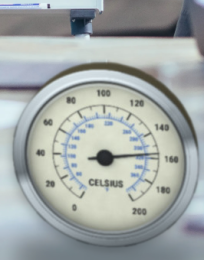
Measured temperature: 155,°C
